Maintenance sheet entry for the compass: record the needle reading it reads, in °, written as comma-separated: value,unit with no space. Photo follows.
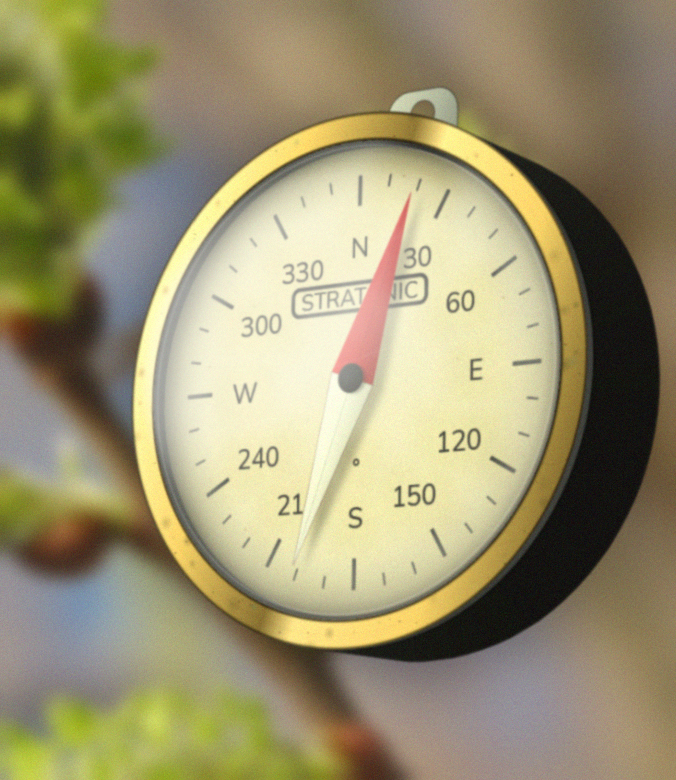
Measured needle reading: 20,°
